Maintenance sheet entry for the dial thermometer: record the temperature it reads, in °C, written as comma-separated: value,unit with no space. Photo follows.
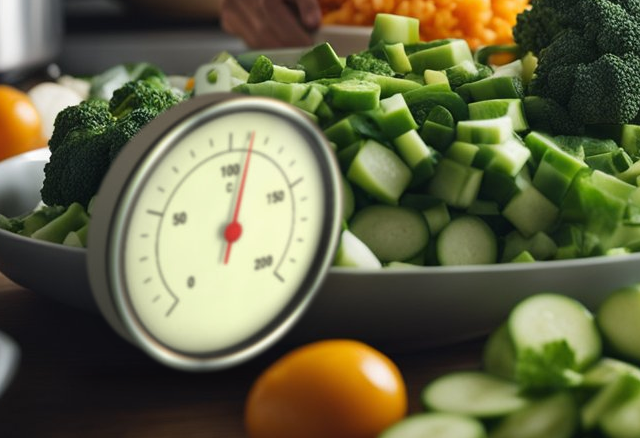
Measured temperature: 110,°C
